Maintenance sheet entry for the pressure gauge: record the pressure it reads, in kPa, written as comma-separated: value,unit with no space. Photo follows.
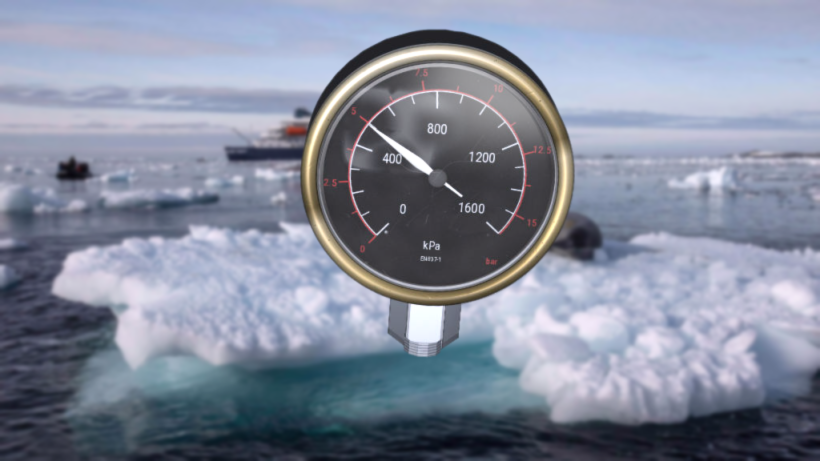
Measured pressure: 500,kPa
